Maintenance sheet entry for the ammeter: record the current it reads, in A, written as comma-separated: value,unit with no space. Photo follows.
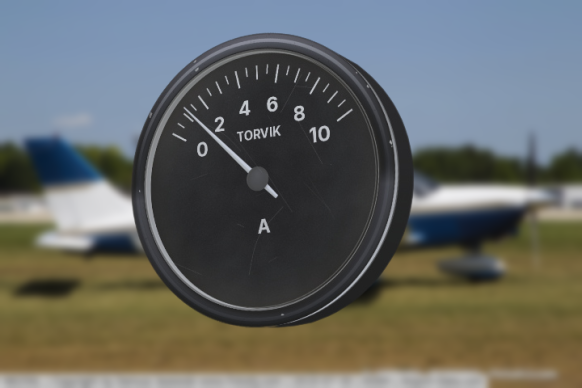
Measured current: 1.25,A
